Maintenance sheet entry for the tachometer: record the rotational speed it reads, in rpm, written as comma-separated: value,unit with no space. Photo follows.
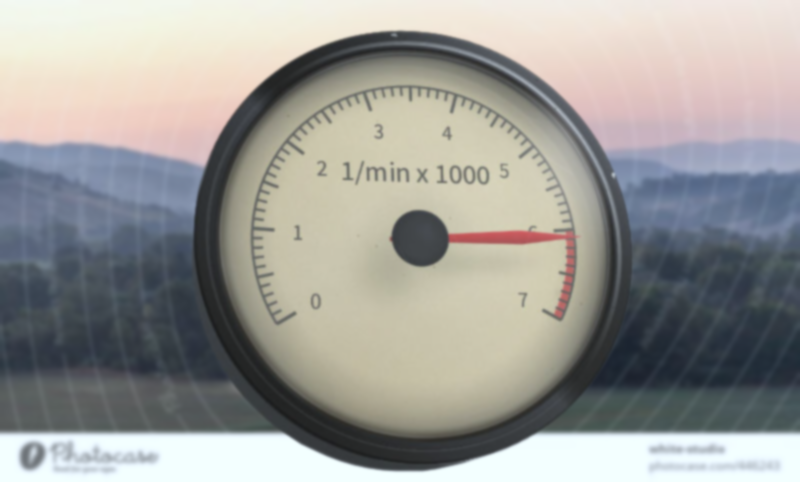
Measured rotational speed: 6100,rpm
